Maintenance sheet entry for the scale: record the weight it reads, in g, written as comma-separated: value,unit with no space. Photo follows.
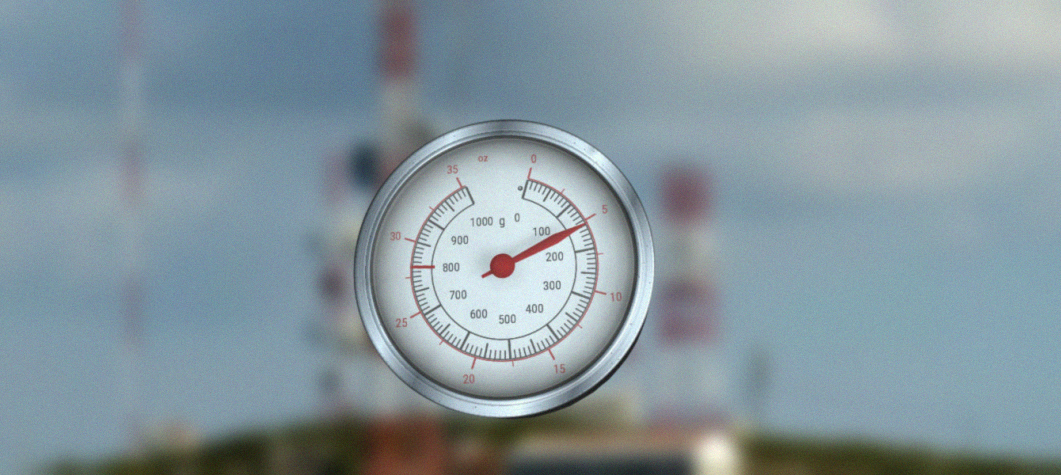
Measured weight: 150,g
